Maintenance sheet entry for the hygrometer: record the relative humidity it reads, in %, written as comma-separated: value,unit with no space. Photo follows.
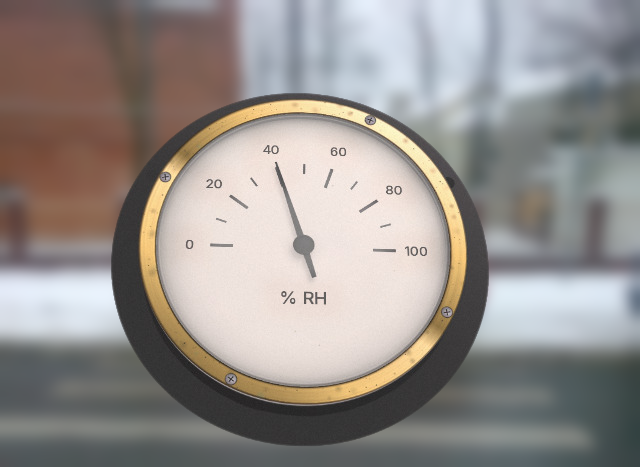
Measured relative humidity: 40,%
